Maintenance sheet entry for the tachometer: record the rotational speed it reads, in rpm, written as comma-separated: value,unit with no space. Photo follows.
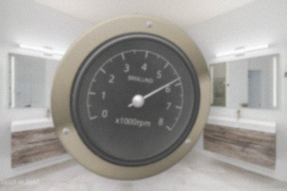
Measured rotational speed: 5750,rpm
